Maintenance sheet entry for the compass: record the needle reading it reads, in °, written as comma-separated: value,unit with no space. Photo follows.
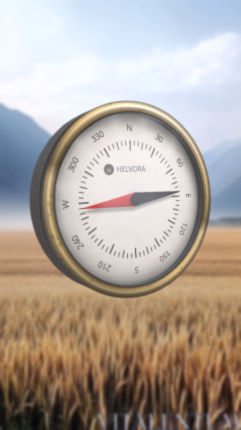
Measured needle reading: 265,°
